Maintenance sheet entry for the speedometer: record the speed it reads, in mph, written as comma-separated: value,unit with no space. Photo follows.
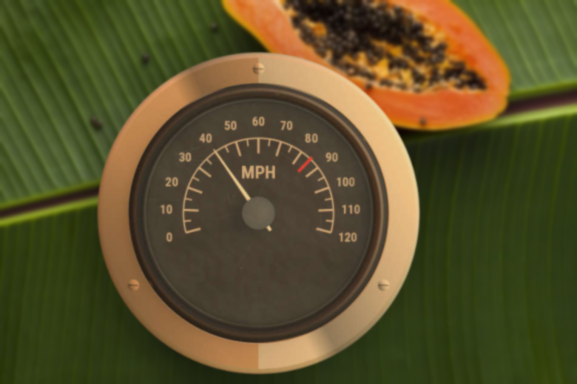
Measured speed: 40,mph
